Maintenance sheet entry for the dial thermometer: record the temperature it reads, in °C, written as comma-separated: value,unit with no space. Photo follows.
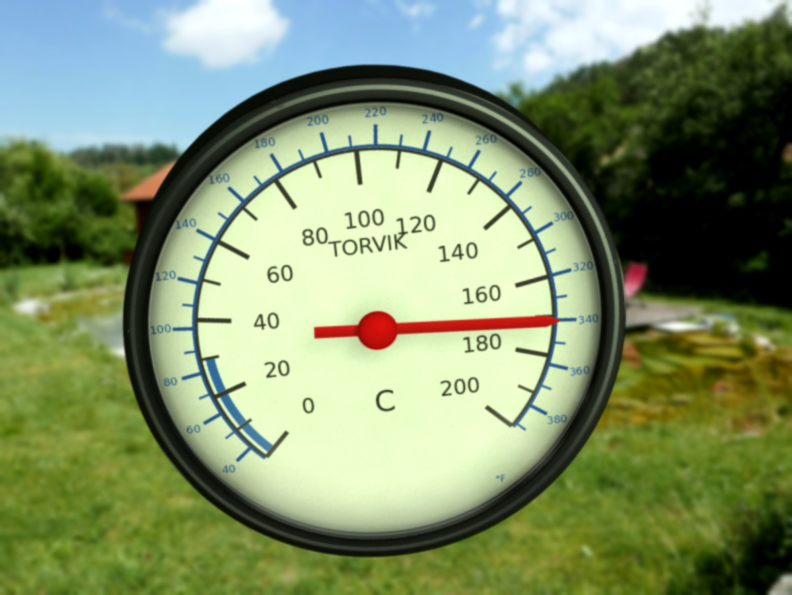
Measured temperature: 170,°C
